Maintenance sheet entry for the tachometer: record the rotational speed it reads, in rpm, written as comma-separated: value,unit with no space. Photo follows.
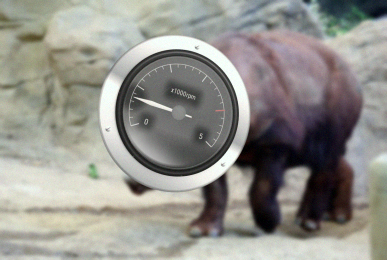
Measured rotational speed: 700,rpm
